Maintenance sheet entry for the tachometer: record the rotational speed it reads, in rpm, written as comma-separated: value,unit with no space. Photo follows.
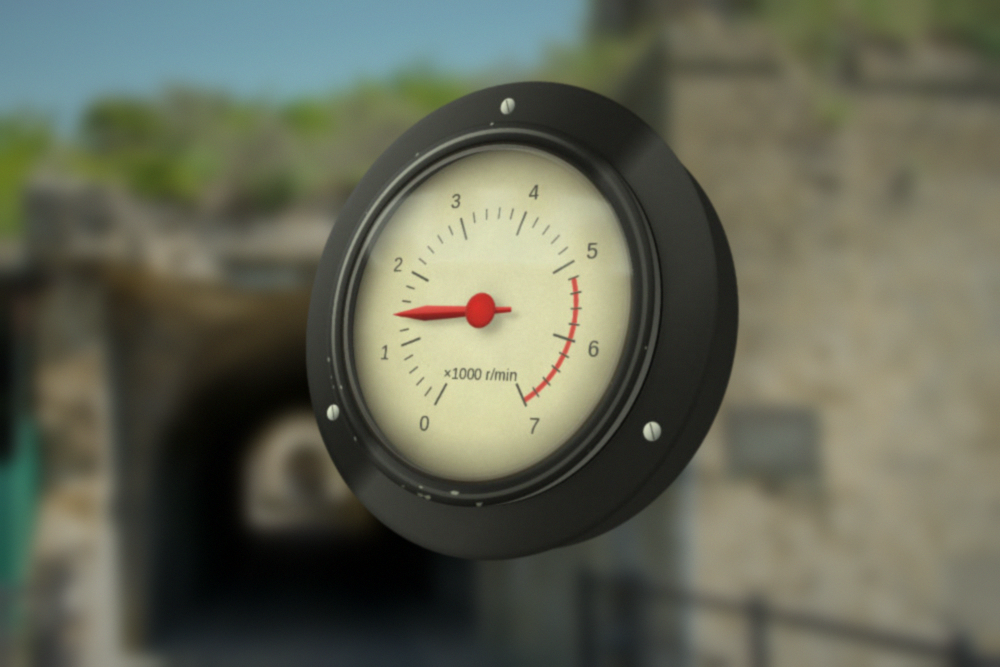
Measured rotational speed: 1400,rpm
